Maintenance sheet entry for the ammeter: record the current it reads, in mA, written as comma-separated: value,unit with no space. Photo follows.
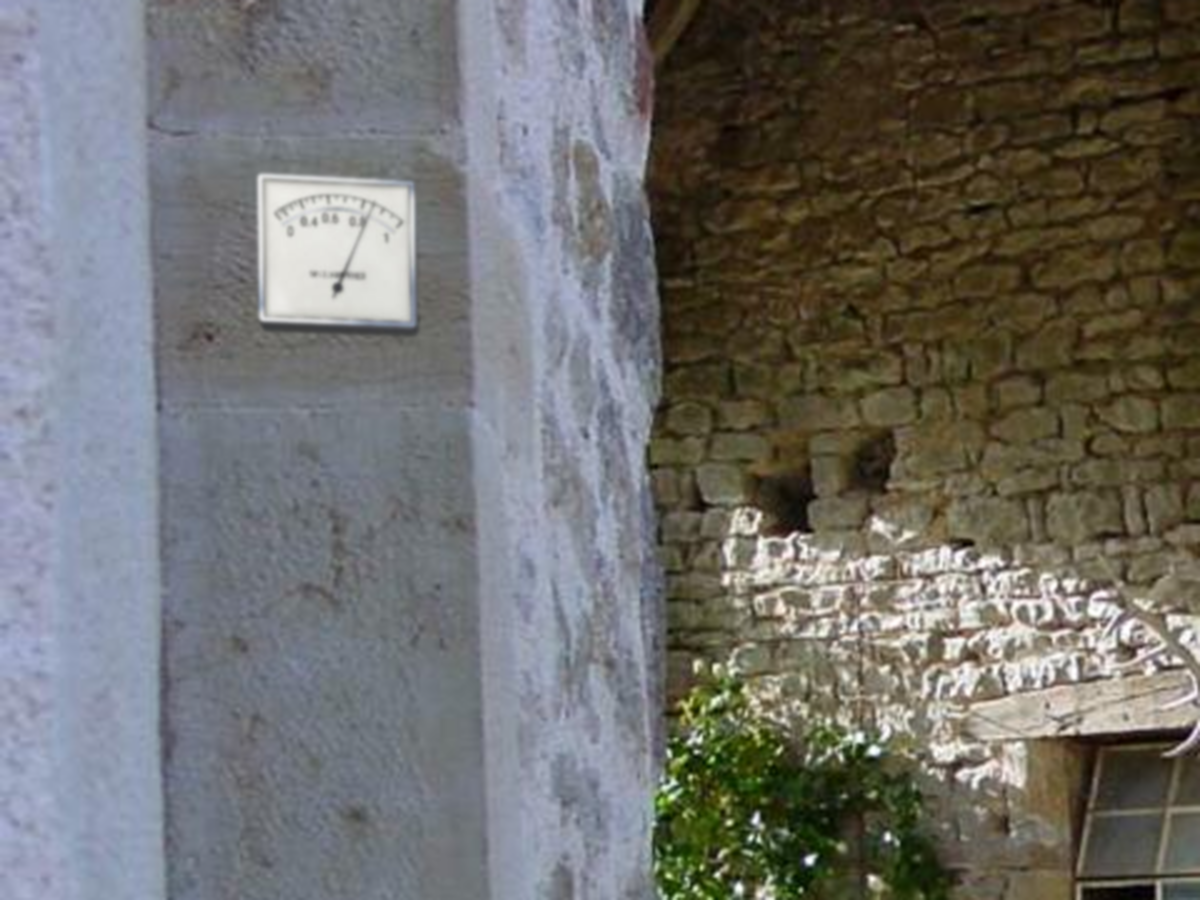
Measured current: 0.85,mA
